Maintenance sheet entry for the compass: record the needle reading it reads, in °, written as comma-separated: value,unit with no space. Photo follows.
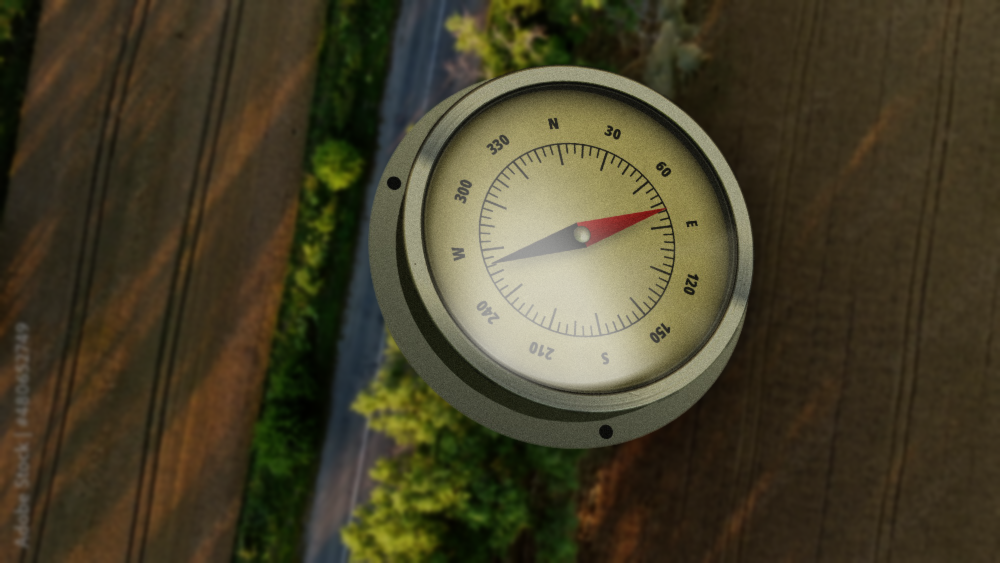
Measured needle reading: 80,°
